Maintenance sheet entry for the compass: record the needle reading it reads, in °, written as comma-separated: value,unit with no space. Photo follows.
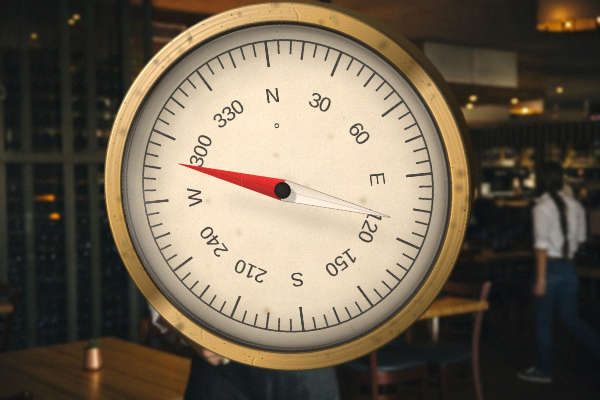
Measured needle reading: 290,°
